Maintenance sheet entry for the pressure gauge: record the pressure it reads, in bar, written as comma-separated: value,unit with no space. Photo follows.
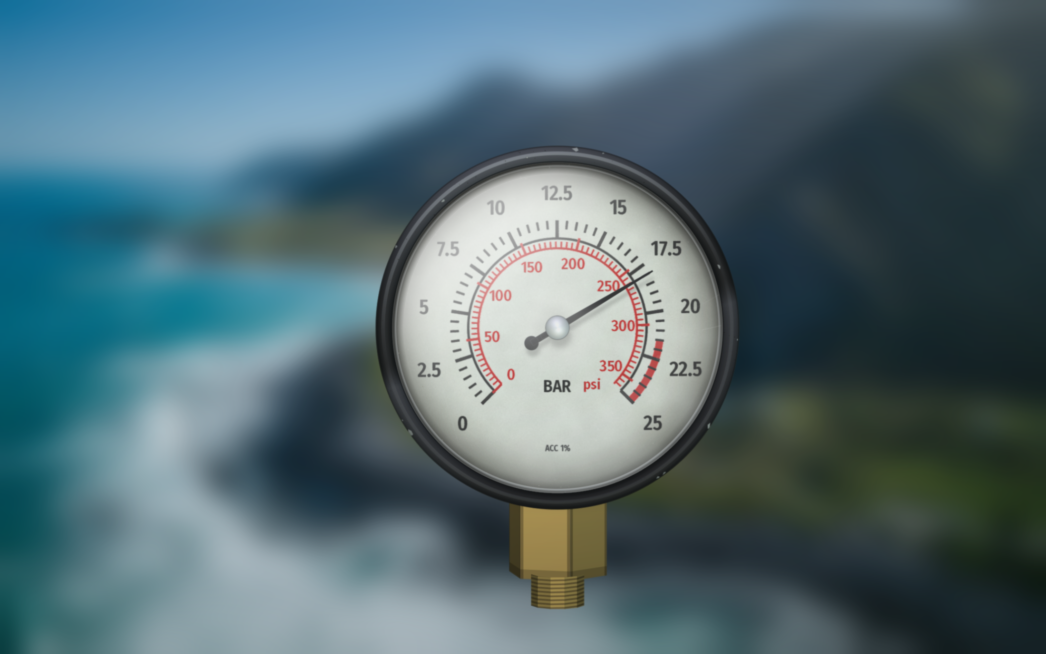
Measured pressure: 18,bar
